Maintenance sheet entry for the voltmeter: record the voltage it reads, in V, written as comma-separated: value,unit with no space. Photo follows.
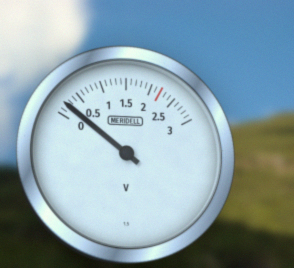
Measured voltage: 0.2,V
